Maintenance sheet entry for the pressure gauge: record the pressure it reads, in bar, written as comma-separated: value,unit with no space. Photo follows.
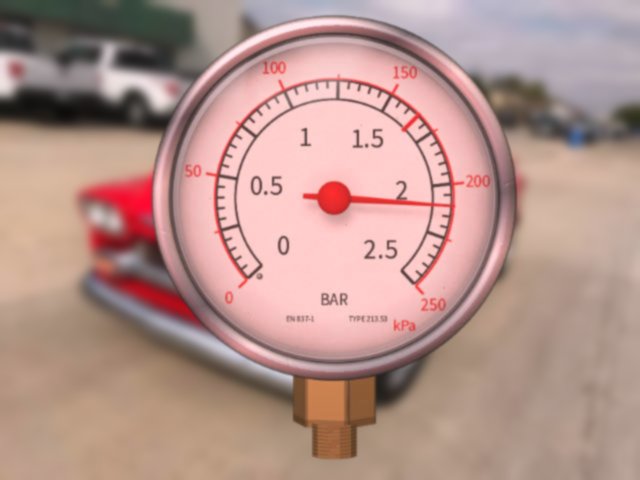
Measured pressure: 2.1,bar
